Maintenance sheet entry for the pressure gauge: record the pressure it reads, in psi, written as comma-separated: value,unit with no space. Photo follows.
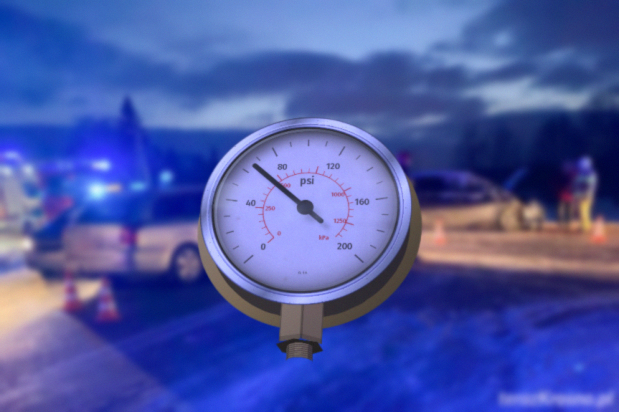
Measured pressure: 65,psi
